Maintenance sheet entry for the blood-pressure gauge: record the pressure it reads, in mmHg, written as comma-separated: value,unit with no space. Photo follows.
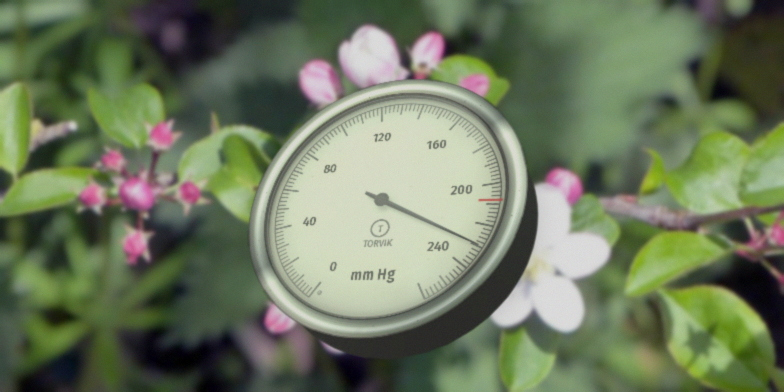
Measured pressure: 230,mmHg
